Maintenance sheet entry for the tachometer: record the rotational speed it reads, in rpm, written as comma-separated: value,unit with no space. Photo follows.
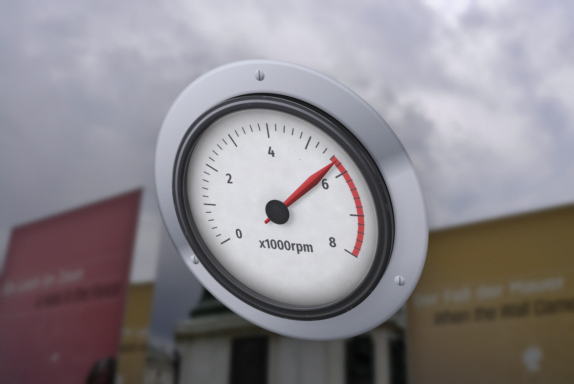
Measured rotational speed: 5700,rpm
